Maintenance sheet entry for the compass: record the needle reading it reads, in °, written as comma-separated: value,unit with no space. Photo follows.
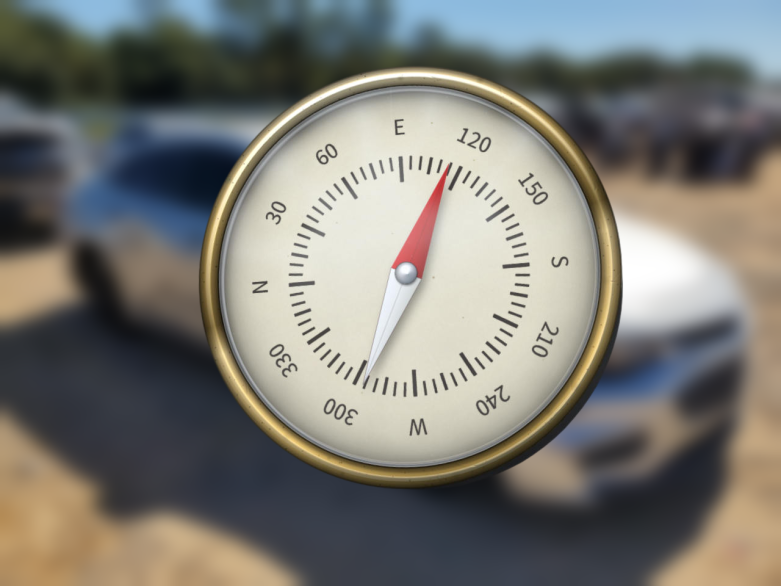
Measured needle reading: 115,°
